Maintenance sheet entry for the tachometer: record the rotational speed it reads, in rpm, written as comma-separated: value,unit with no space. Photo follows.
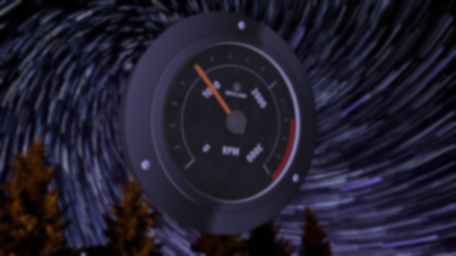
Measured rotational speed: 1000,rpm
